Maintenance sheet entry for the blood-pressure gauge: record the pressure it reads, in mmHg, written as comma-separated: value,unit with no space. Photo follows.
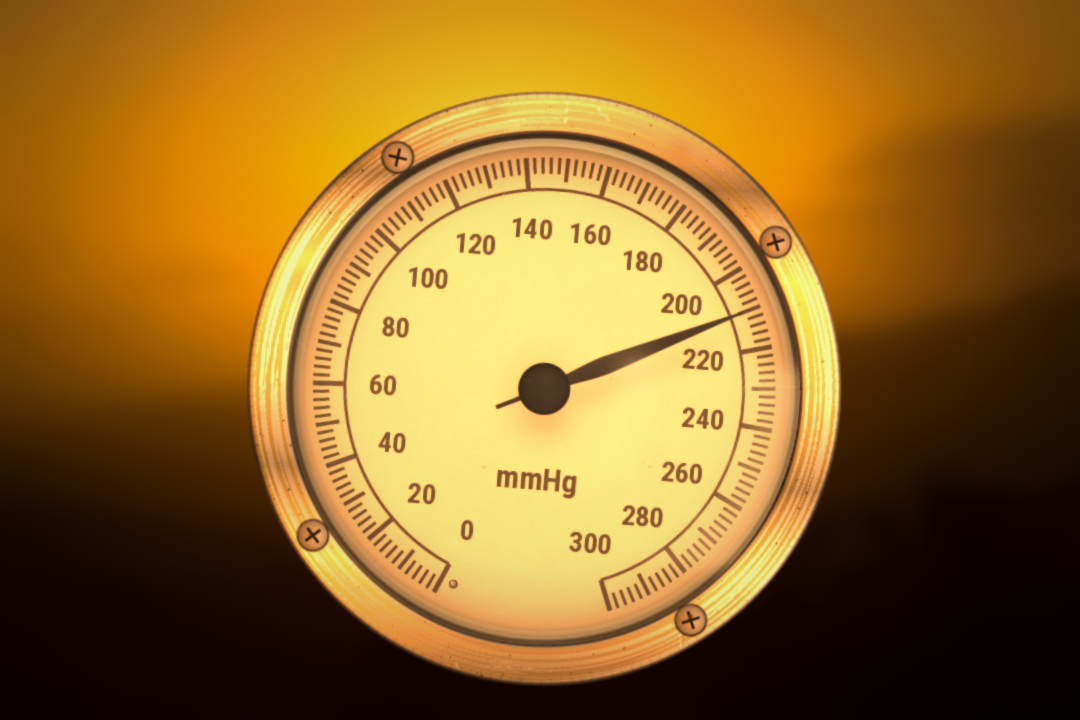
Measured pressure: 210,mmHg
